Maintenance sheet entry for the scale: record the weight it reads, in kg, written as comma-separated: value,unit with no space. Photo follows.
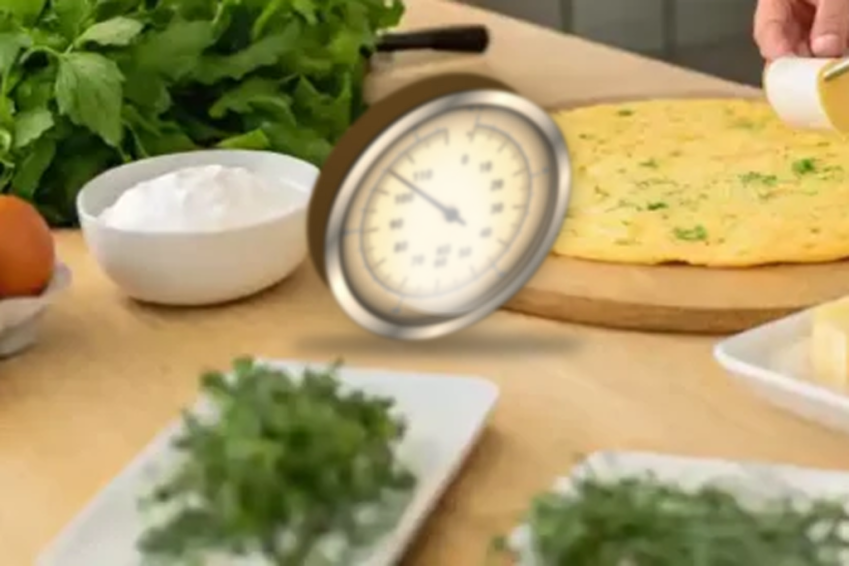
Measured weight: 105,kg
